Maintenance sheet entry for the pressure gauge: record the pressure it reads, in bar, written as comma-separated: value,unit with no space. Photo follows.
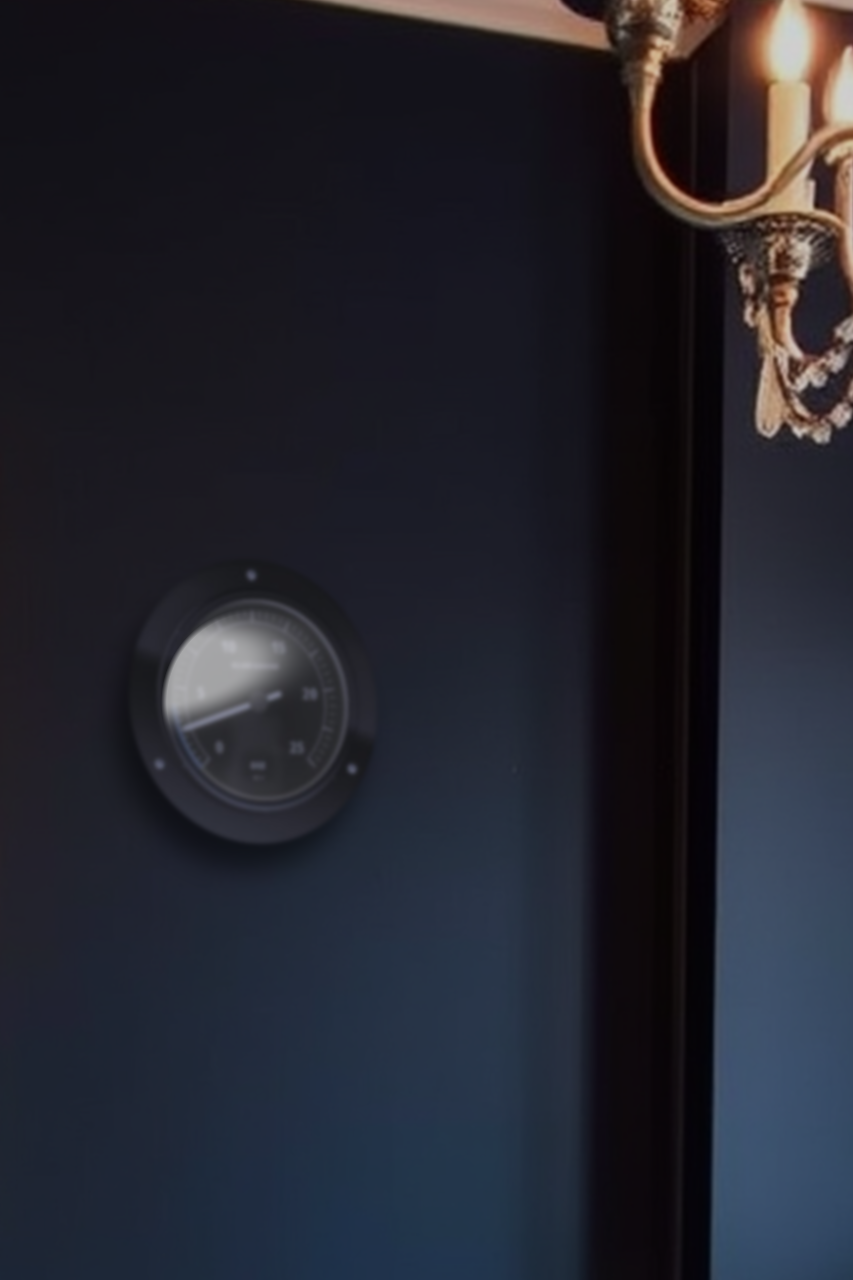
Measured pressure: 2.5,bar
